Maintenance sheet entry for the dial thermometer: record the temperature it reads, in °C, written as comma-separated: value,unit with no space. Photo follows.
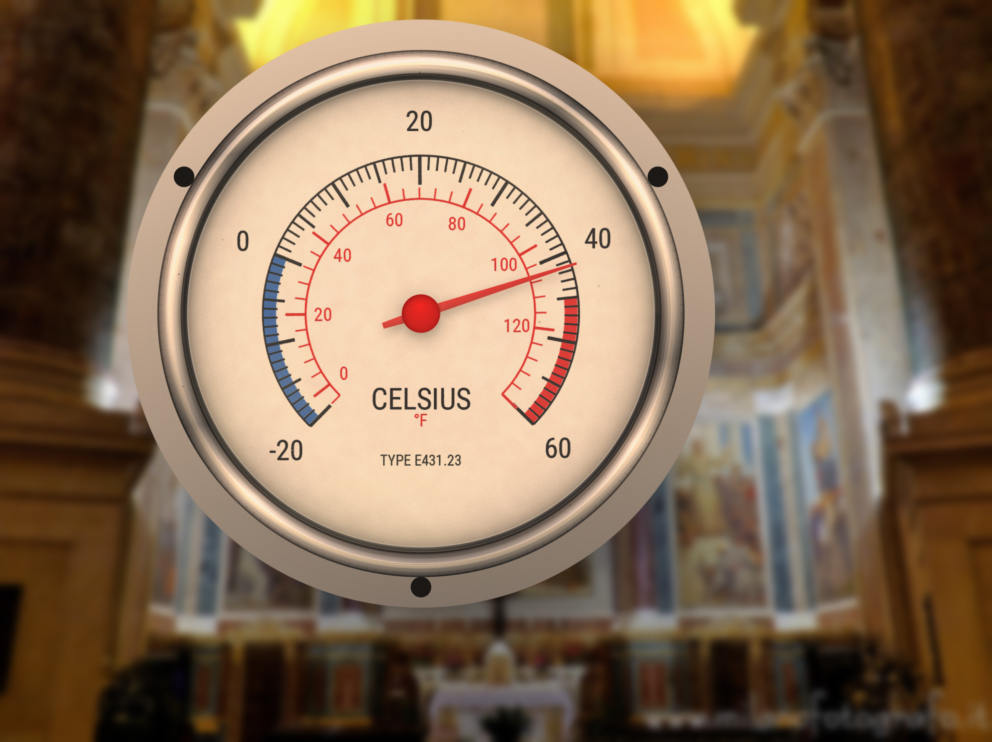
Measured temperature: 41.5,°C
